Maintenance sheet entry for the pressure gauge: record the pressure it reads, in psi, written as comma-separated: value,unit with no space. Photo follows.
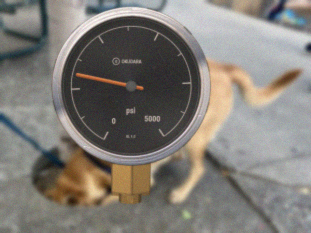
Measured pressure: 1250,psi
